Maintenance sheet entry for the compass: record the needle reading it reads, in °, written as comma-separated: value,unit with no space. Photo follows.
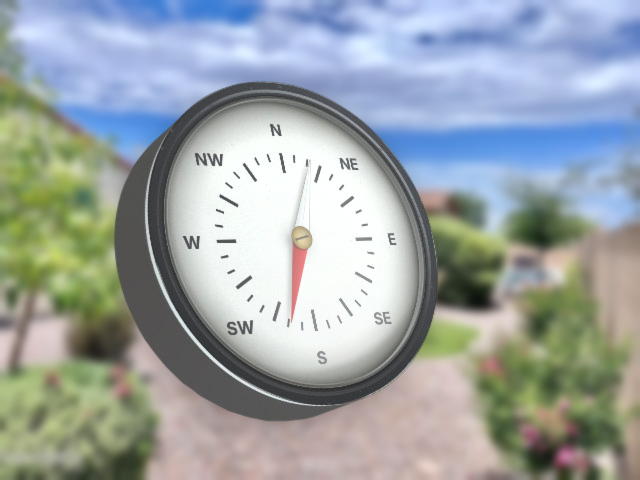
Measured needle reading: 200,°
